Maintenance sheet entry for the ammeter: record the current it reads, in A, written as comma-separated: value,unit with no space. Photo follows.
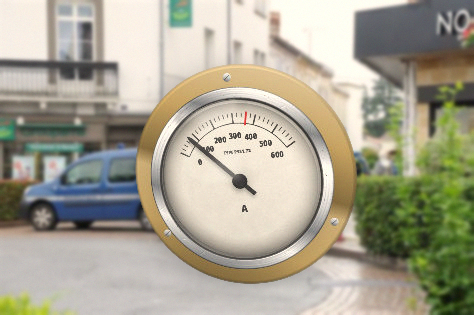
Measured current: 80,A
